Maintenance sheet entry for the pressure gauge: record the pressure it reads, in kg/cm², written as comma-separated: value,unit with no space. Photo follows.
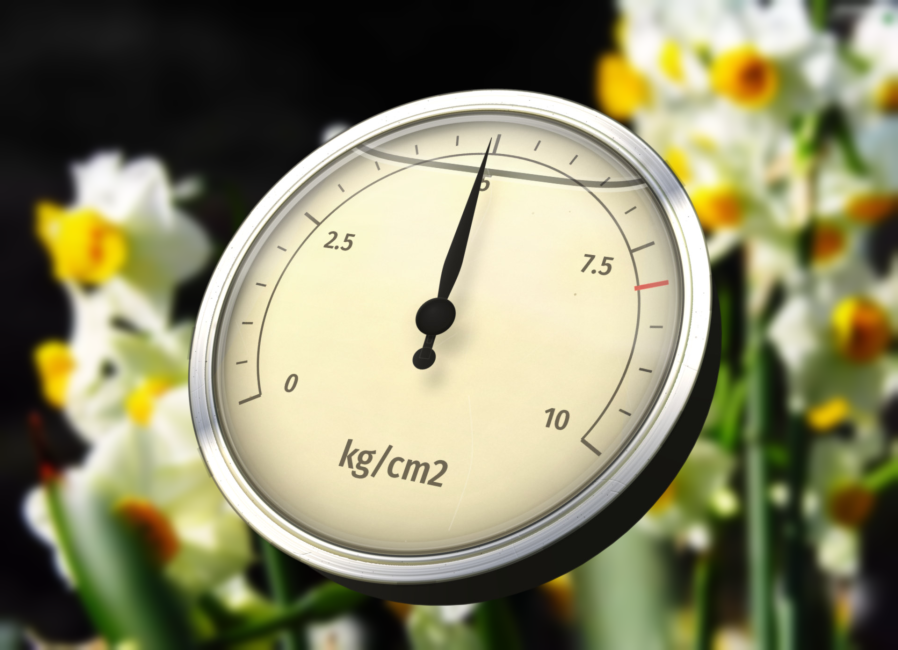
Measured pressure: 5,kg/cm²
